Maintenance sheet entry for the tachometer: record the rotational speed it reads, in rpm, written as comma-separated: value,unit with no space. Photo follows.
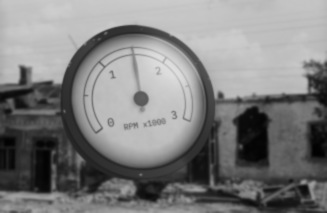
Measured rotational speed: 1500,rpm
